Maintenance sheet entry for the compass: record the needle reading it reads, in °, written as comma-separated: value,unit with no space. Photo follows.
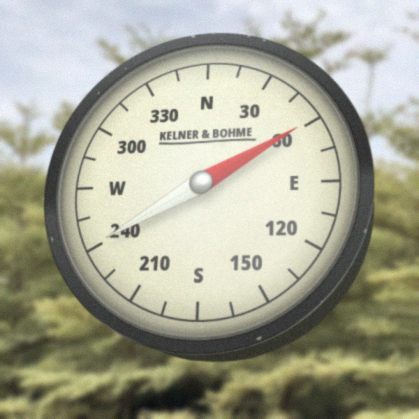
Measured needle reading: 60,°
